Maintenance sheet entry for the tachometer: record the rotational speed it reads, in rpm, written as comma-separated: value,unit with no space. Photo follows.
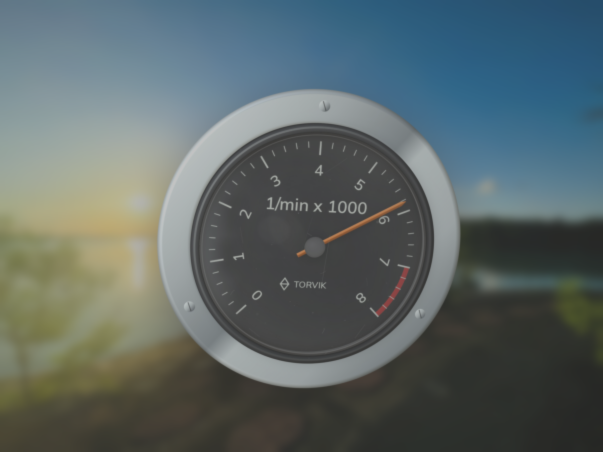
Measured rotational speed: 5800,rpm
